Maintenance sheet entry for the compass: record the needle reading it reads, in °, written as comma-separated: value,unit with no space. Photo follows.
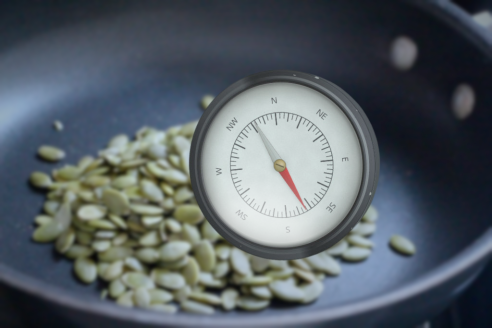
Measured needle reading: 155,°
